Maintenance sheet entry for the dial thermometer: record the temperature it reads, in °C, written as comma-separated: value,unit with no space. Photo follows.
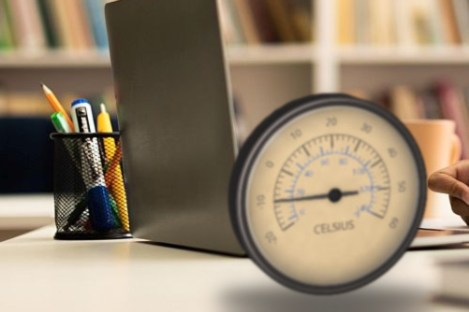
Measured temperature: -10,°C
